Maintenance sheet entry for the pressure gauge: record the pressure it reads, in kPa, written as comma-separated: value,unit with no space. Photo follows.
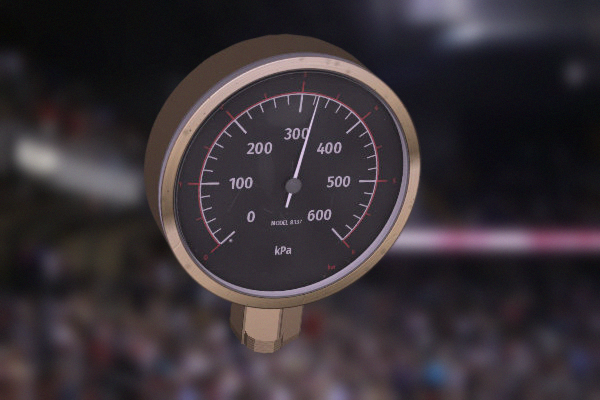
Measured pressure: 320,kPa
